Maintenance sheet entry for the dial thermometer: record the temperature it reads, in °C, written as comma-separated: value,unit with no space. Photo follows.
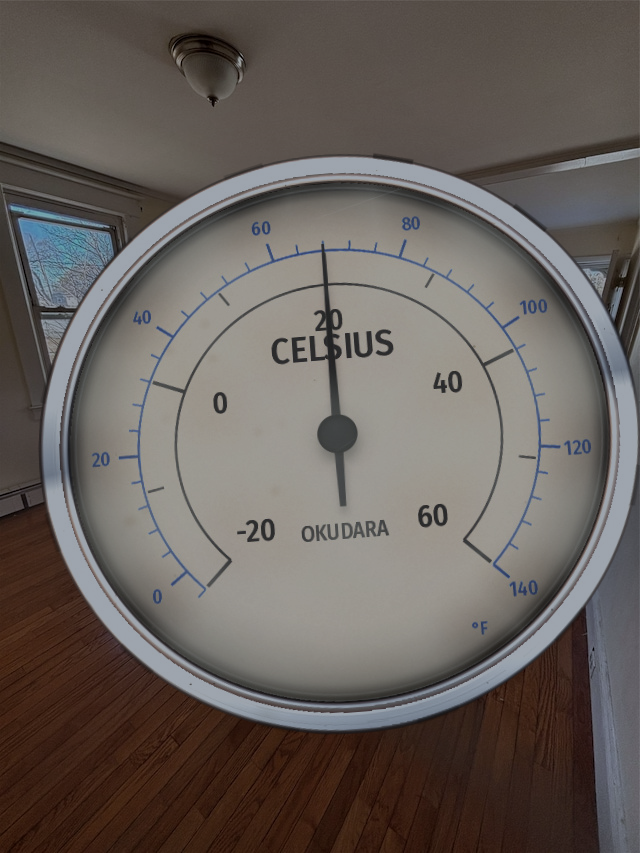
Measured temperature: 20,°C
